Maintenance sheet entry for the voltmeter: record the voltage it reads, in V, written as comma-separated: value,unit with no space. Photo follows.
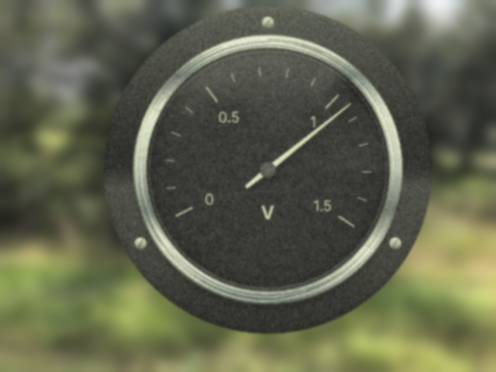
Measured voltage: 1.05,V
